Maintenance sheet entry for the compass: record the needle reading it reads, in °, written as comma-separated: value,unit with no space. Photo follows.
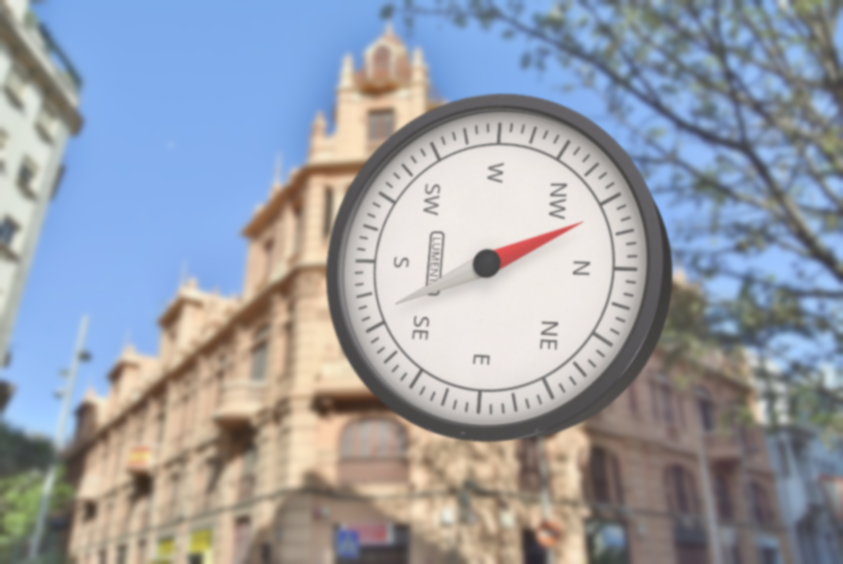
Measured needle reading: 335,°
